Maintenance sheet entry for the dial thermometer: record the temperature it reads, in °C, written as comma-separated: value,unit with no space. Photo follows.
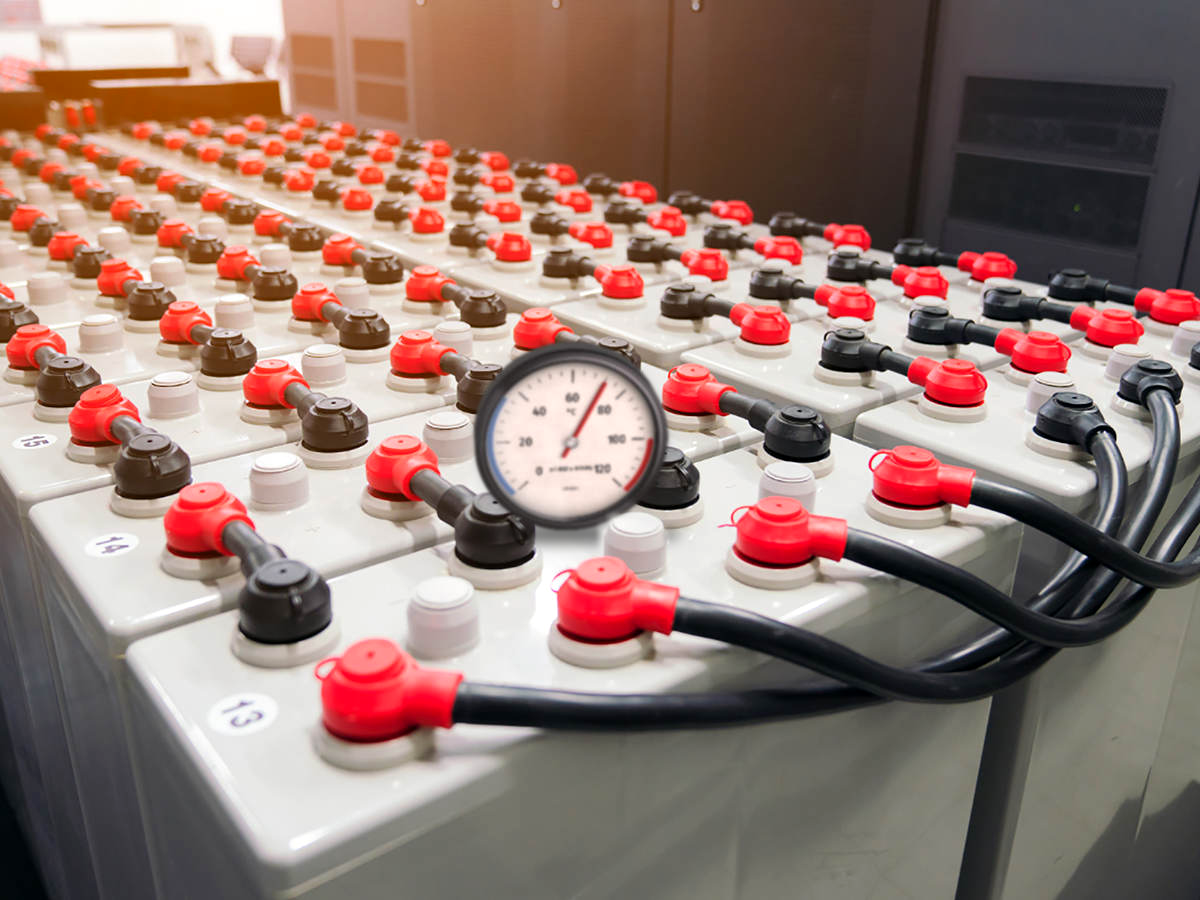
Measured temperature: 72,°C
